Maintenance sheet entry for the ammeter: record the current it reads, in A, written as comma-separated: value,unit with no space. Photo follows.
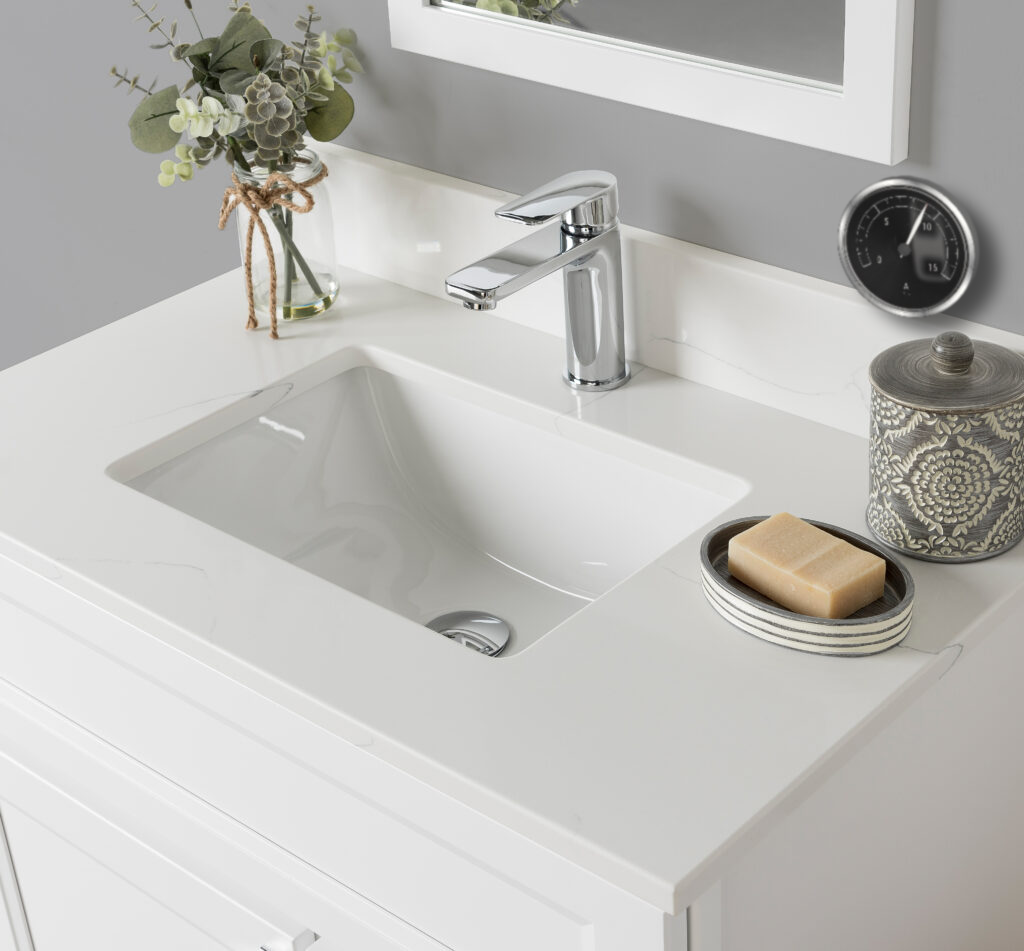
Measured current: 9,A
